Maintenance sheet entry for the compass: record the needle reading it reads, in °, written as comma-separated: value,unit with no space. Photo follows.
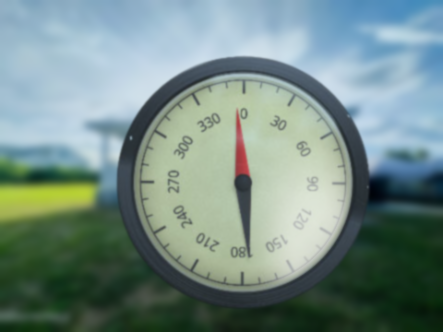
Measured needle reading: 355,°
